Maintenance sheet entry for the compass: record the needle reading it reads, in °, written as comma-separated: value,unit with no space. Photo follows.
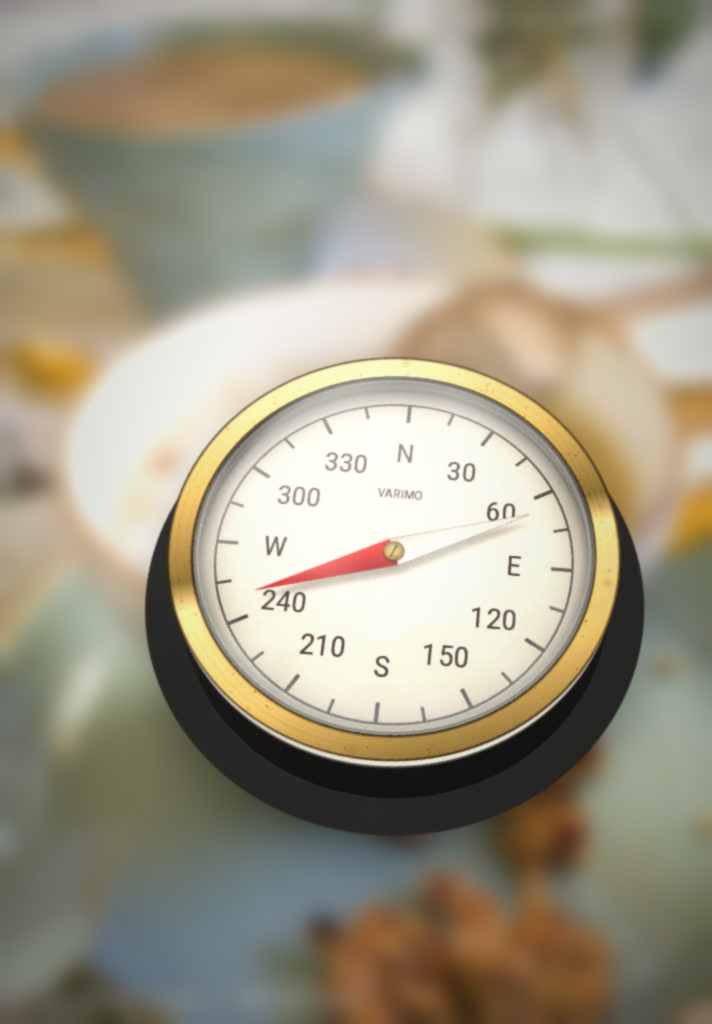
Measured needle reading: 247.5,°
